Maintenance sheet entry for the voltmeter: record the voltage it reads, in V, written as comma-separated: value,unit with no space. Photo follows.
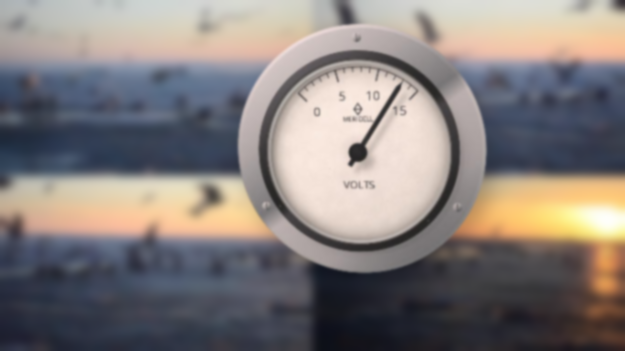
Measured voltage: 13,V
